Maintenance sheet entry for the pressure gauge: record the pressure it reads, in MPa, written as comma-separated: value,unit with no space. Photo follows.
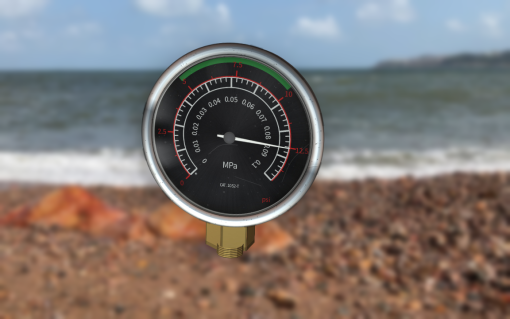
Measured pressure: 0.086,MPa
